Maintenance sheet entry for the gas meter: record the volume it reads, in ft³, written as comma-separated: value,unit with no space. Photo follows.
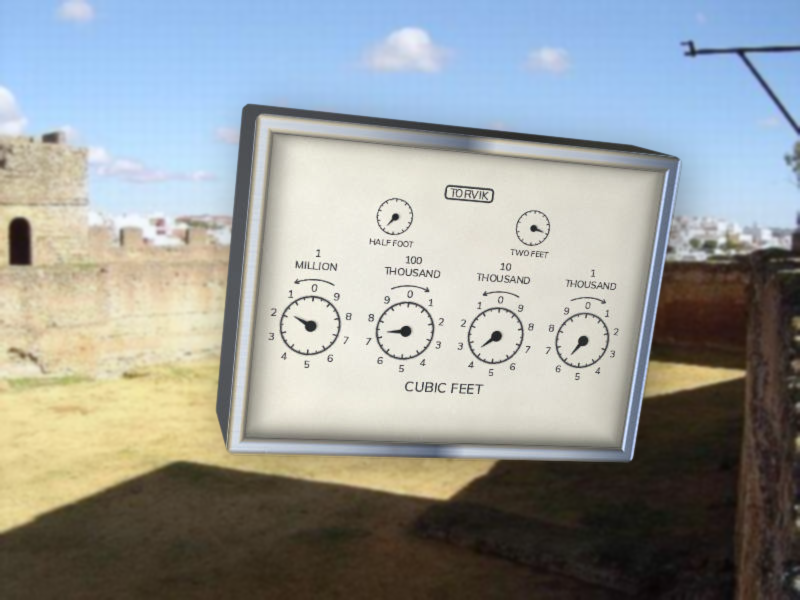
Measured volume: 173600,ft³
